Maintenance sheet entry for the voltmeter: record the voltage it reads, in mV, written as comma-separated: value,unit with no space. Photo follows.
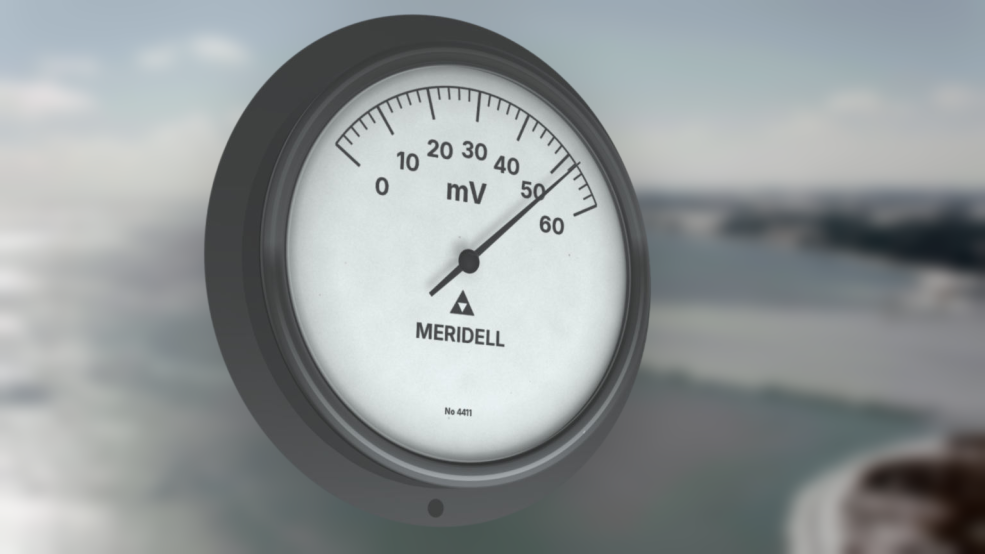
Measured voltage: 52,mV
